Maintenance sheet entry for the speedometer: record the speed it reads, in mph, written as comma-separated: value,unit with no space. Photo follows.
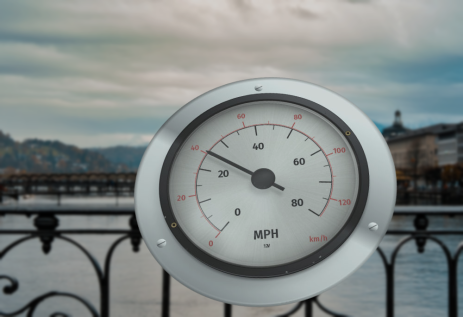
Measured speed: 25,mph
